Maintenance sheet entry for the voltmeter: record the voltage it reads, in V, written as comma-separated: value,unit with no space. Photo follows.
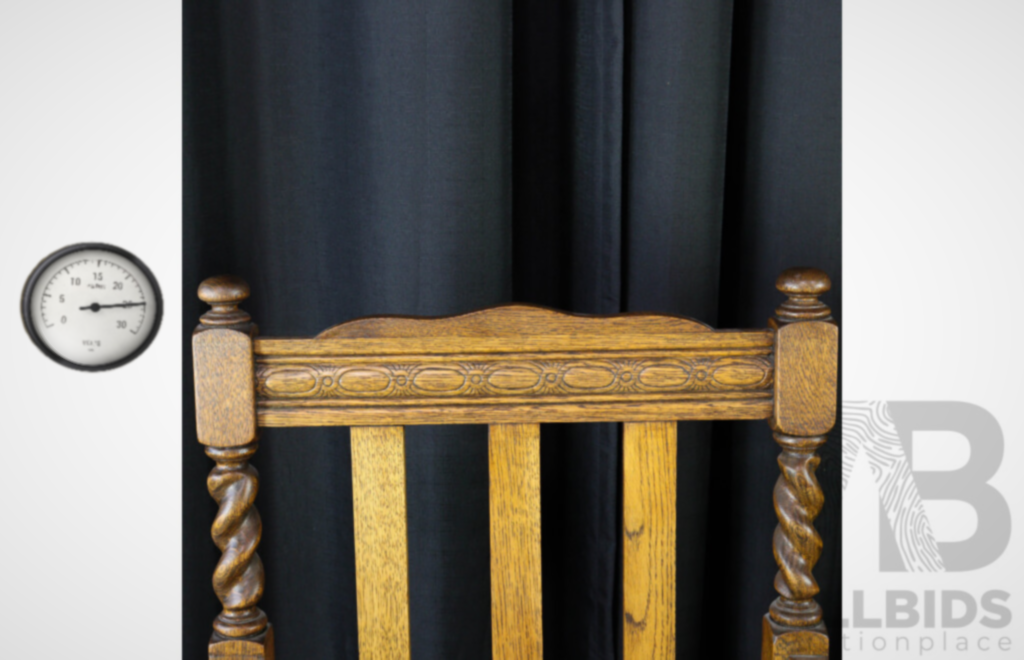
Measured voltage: 25,V
